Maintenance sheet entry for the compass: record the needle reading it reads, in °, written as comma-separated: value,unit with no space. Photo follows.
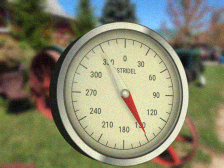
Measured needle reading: 150,°
